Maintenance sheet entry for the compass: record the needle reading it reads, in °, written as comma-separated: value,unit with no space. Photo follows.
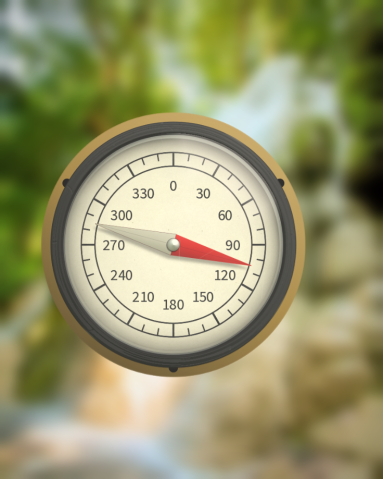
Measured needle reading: 105,°
